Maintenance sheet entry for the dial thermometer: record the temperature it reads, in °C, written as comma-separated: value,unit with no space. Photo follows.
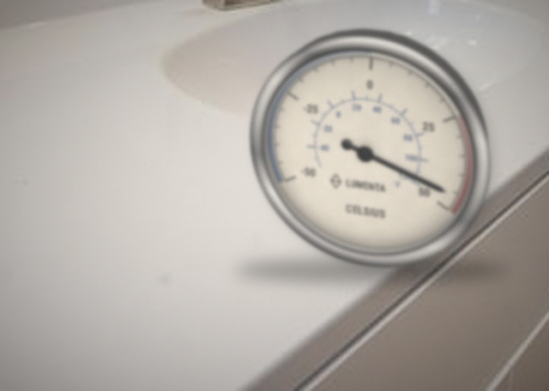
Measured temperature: 45,°C
